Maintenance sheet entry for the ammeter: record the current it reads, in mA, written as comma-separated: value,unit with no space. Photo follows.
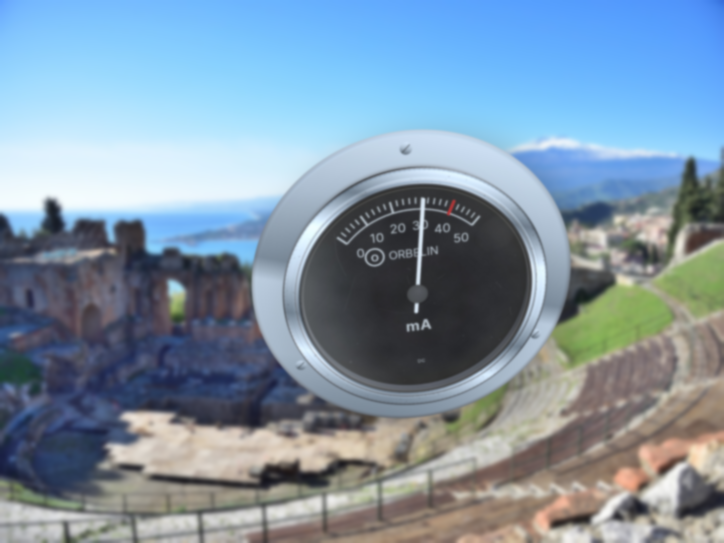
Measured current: 30,mA
